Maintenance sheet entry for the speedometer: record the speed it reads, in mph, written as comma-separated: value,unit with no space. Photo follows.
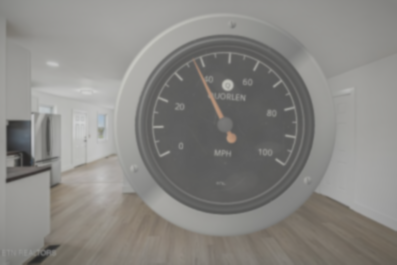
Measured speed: 37.5,mph
